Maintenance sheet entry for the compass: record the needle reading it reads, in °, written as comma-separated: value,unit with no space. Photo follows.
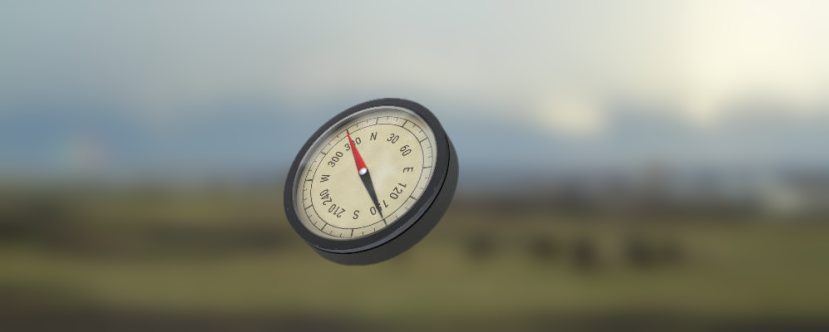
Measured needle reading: 330,°
